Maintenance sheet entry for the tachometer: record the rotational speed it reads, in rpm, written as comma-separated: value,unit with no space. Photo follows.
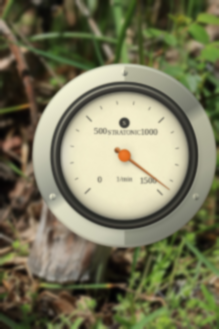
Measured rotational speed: 1450,rpm
